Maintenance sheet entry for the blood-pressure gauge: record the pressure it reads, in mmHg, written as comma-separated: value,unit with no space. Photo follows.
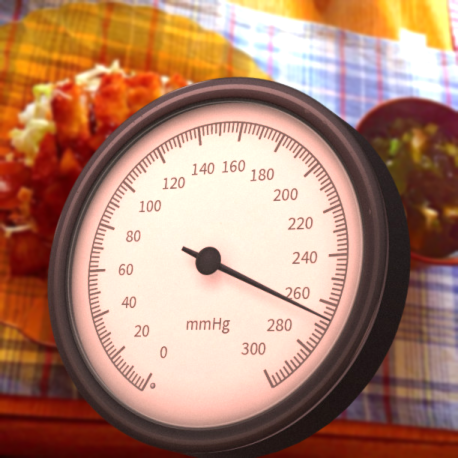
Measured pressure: 266,mmHg
